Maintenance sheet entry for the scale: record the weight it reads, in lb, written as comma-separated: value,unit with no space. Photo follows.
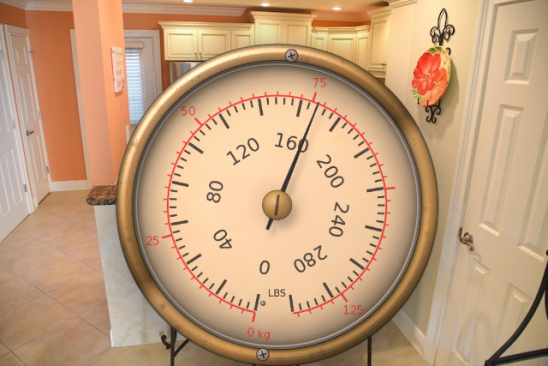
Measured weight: 168,lb
